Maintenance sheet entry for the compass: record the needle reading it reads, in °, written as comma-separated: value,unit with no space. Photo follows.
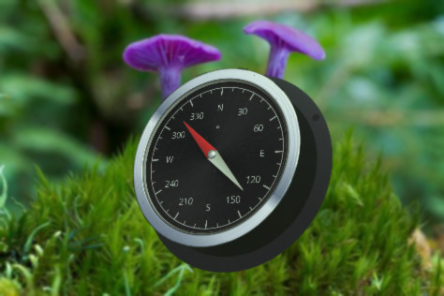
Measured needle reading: 315,°
